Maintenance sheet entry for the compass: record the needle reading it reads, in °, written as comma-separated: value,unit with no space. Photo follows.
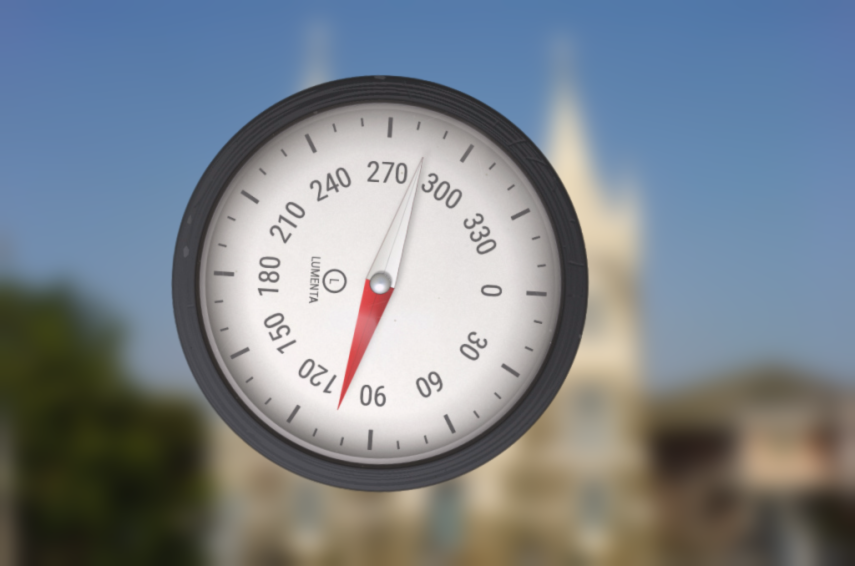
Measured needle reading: 105,°
